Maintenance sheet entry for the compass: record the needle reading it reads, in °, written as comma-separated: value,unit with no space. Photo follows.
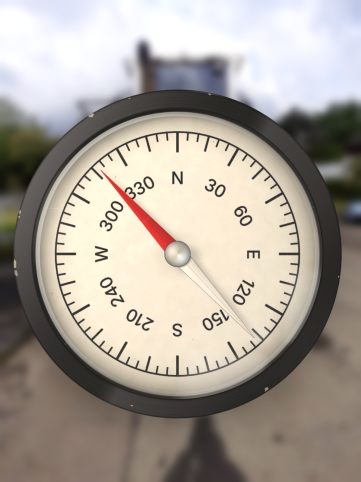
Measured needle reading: 317.5,°
